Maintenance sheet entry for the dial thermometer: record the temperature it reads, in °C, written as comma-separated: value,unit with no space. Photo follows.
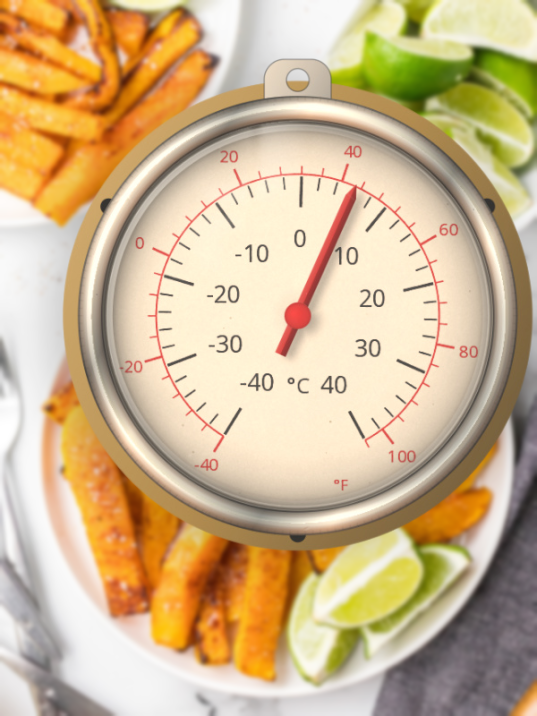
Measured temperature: 6,°C
